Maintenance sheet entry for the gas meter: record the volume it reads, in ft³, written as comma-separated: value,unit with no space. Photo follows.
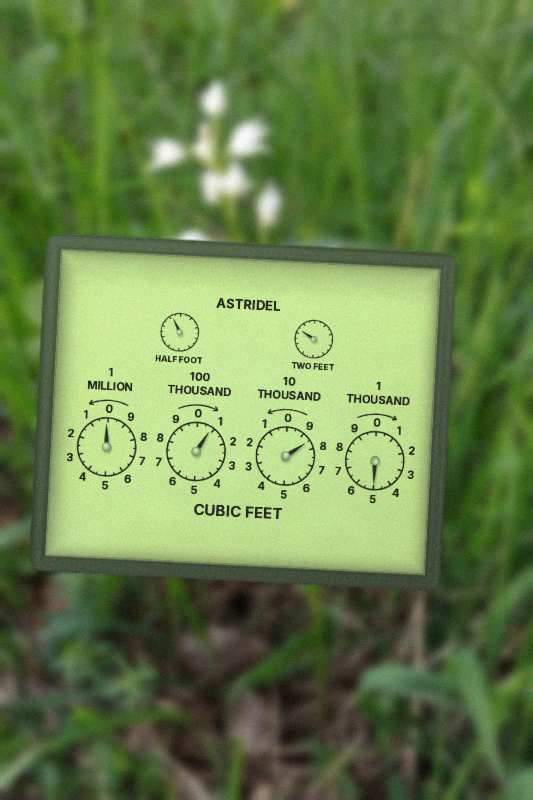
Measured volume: 8500,ft³
